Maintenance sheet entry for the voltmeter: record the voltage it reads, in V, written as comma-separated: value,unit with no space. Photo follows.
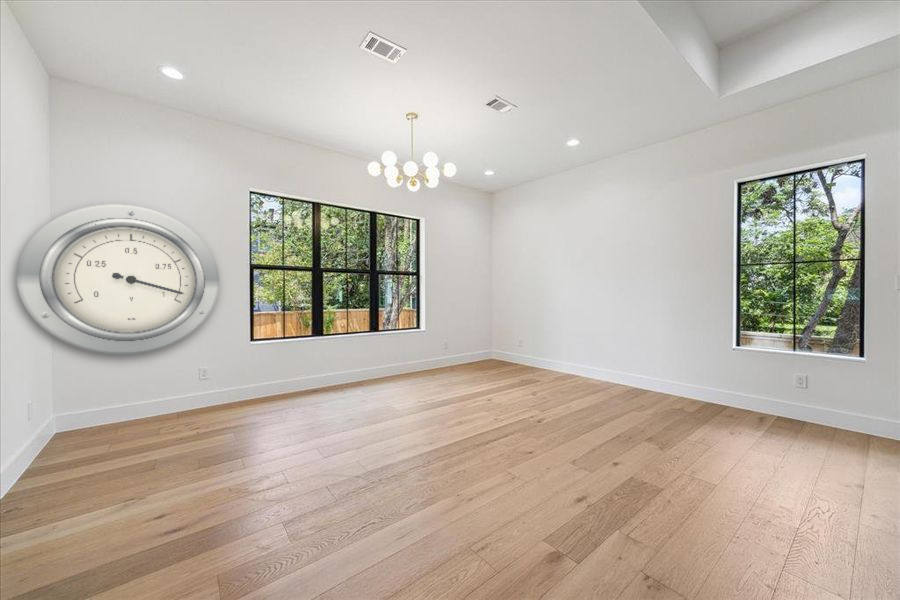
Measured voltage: 0.95,V
